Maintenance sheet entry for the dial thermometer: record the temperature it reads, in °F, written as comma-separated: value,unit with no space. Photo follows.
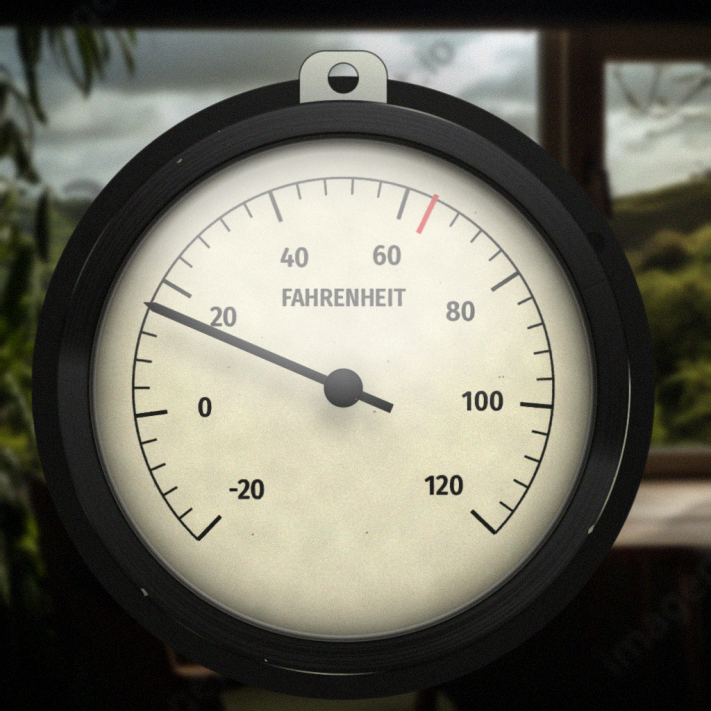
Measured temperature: 16,°F
